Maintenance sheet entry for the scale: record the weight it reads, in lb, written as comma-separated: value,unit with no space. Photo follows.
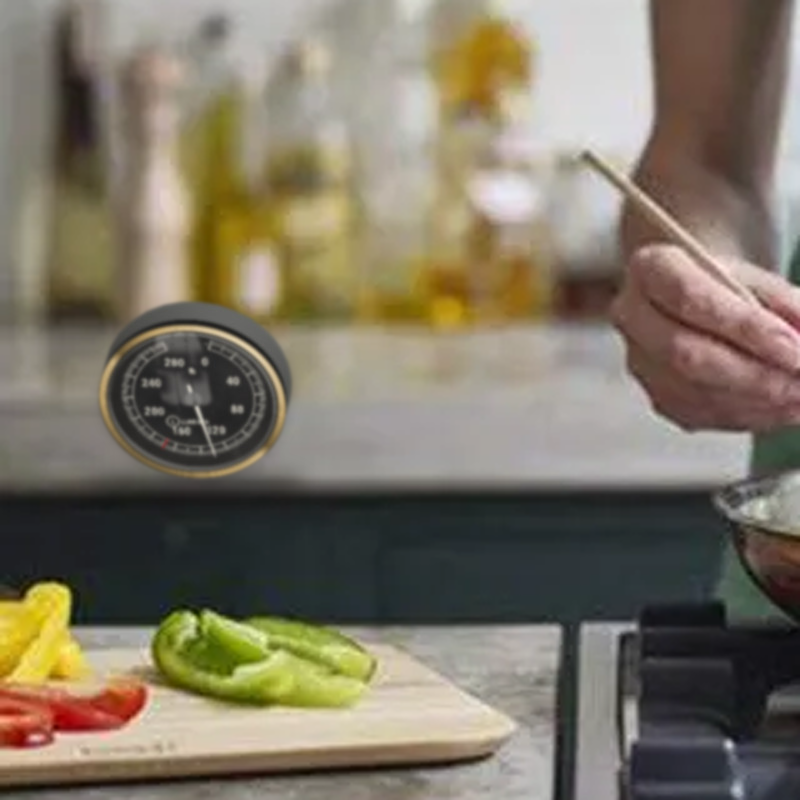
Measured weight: 130,lb
